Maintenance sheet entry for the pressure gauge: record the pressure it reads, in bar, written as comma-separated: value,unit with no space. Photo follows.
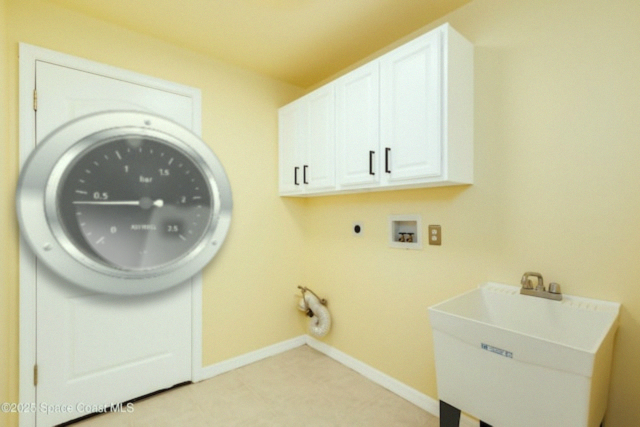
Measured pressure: 0.4,bar
